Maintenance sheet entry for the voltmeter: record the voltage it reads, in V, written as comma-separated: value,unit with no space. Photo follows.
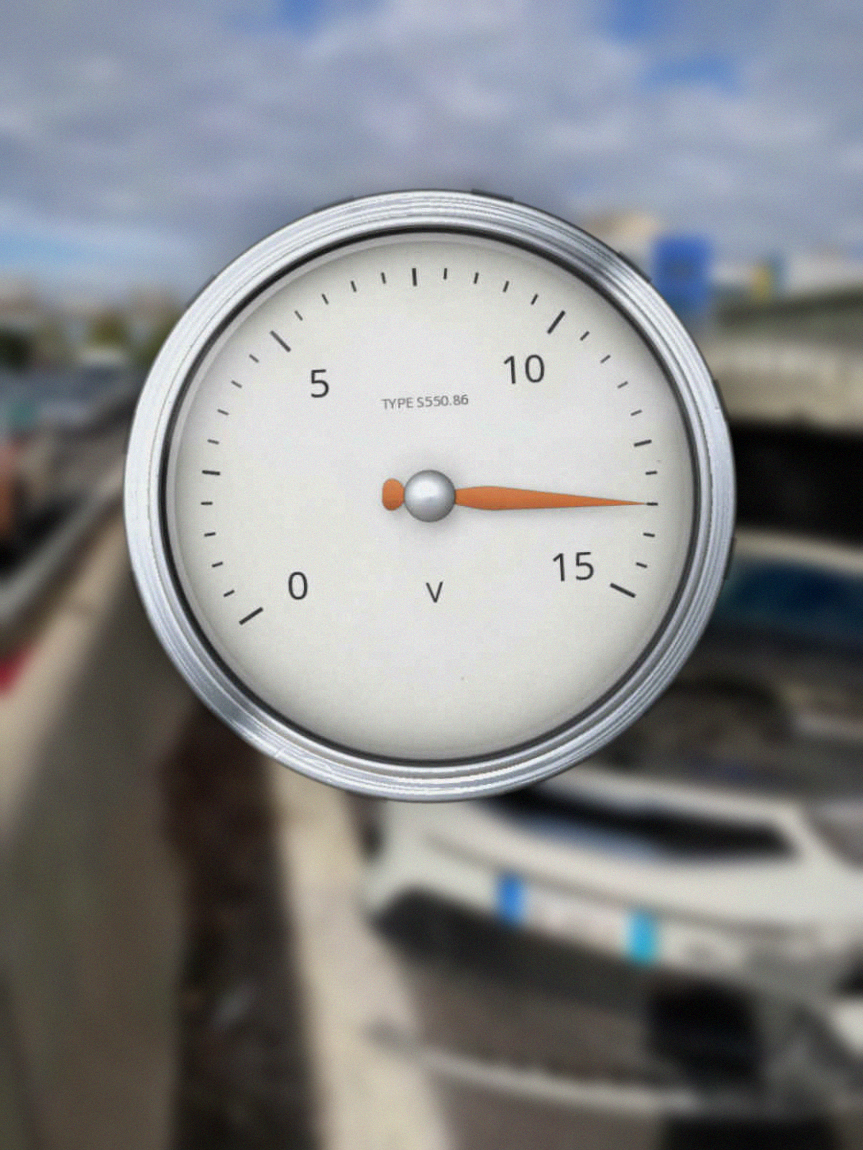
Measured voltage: 13.5,V
